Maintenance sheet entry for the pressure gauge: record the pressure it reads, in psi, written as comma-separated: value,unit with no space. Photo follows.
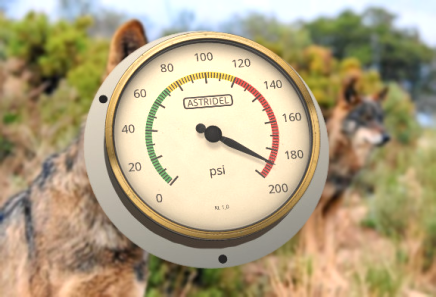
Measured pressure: 190,psi
